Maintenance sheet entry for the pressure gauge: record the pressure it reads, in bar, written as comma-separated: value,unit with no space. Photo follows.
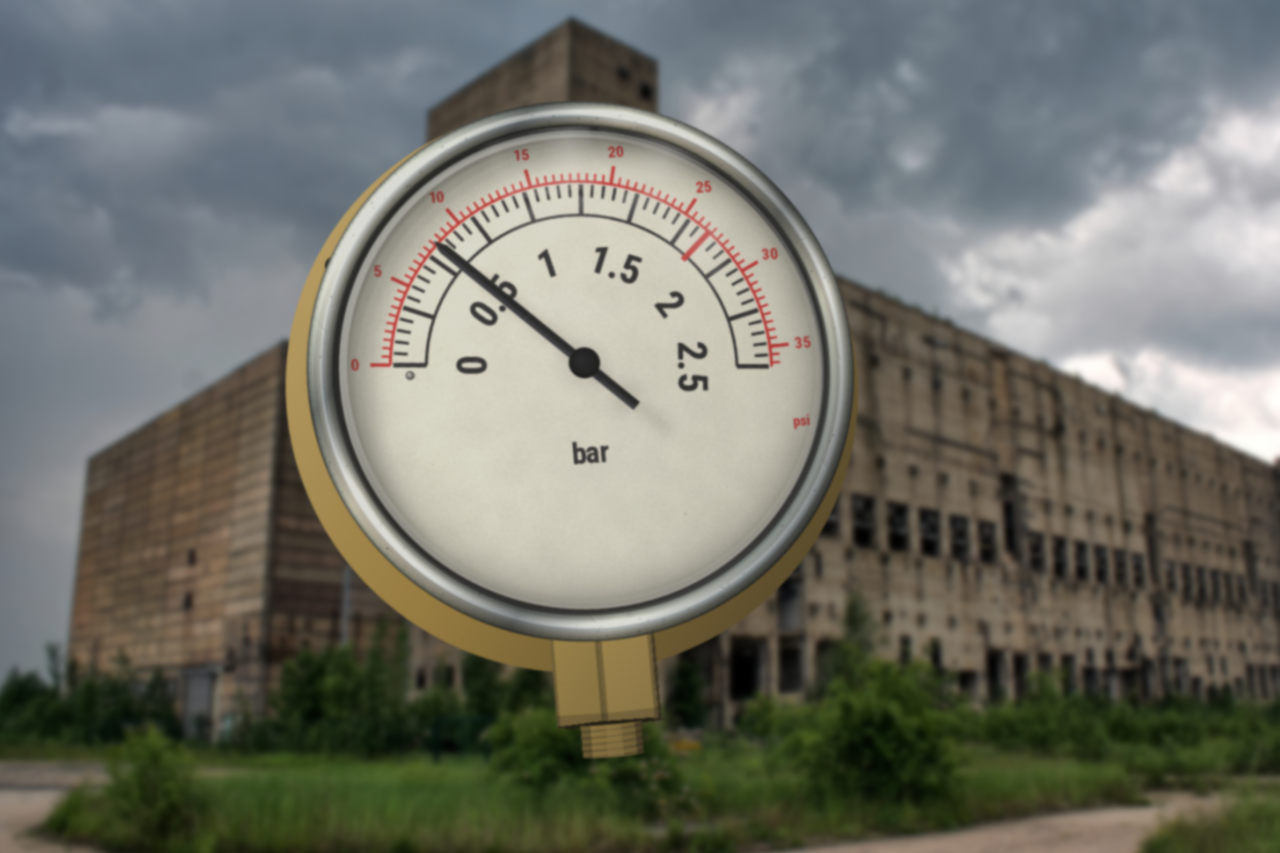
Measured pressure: 0.55,bar
